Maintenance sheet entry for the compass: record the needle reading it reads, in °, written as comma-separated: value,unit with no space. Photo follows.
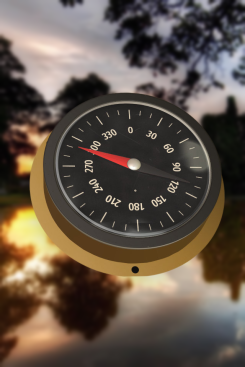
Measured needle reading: 290,°
